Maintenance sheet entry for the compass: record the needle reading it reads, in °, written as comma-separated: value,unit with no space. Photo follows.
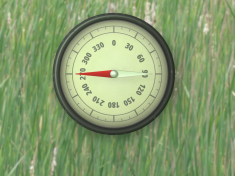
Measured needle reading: 270,°
